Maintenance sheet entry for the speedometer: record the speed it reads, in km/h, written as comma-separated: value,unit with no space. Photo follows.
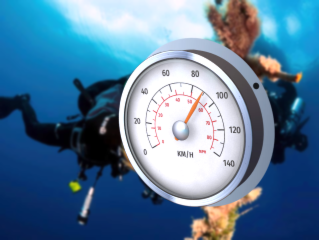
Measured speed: 90,km/h
